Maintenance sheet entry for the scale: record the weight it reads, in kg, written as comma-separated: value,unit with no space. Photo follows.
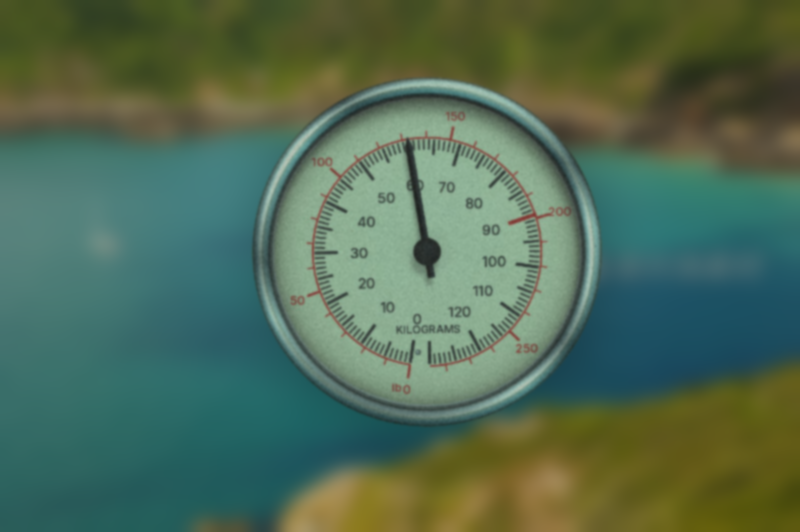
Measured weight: 60,kg
